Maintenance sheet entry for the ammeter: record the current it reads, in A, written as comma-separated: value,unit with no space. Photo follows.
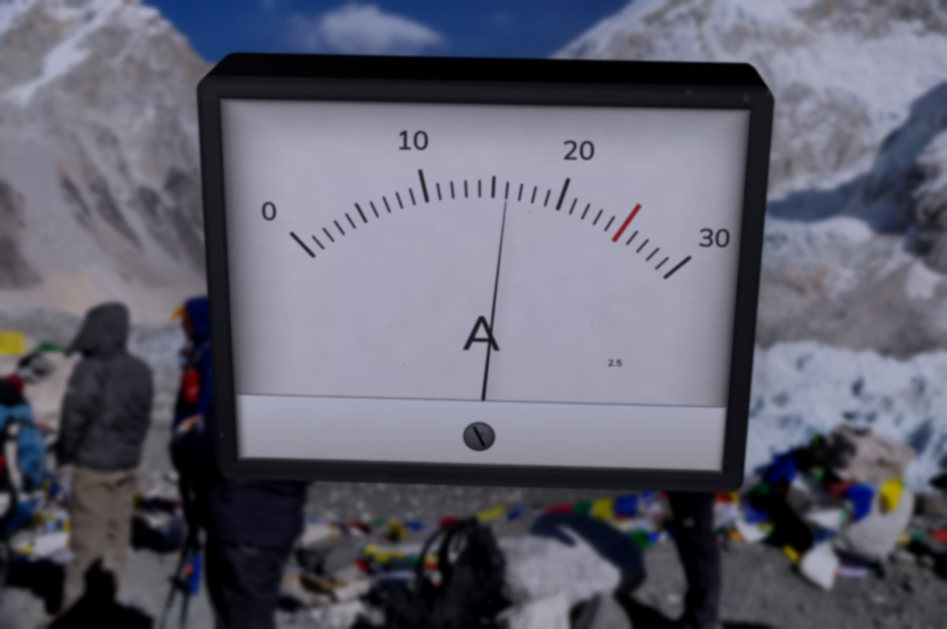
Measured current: 16,A
